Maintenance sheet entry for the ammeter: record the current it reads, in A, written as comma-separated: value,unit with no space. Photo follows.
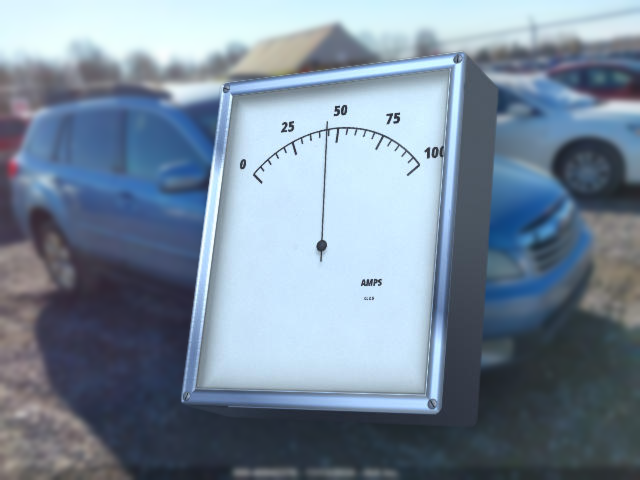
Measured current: 45,A
